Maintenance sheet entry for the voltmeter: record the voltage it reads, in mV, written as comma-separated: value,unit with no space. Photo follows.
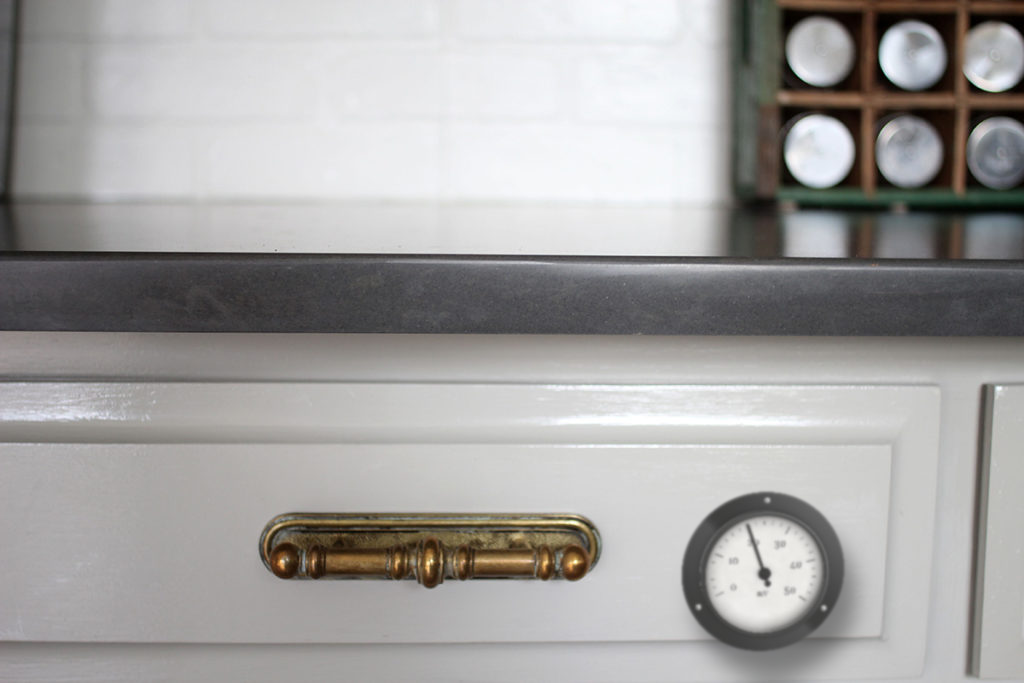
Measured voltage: 20,mV
